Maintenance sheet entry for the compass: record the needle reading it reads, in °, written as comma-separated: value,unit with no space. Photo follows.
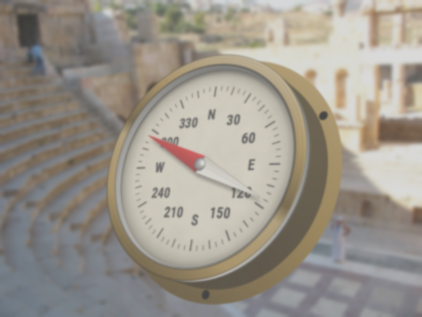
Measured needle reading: 295,°
